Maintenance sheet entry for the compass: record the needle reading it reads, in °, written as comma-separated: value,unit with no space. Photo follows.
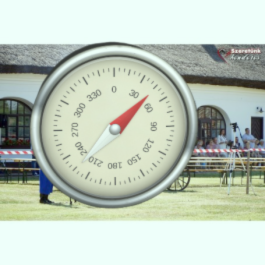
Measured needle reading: 45,°
